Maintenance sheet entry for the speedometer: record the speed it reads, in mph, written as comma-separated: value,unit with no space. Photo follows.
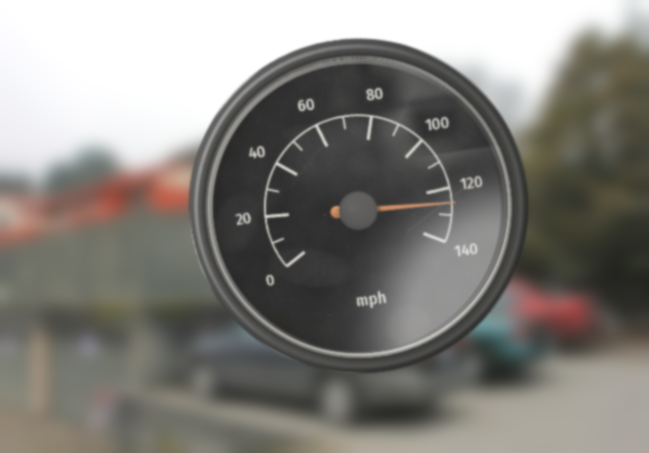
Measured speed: 125,mph
